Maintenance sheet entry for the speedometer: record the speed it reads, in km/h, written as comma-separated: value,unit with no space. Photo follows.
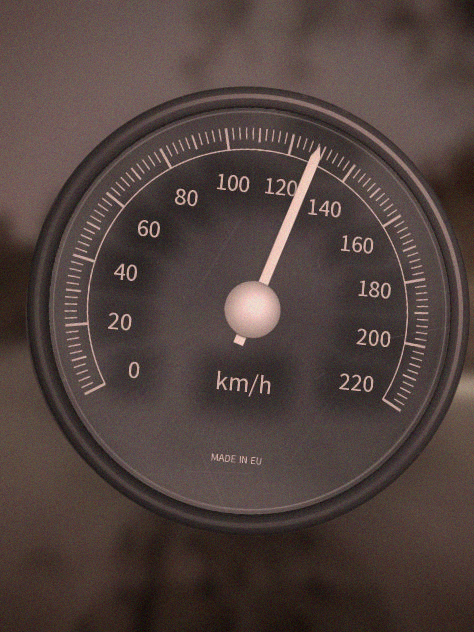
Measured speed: 128,km/h
